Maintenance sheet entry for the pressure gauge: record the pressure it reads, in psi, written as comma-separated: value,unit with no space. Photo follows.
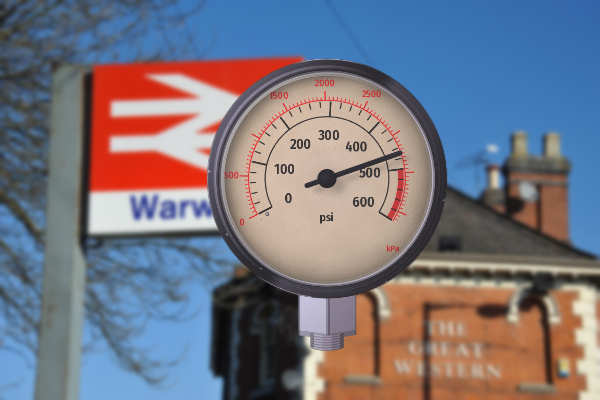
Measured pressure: 470,psi
